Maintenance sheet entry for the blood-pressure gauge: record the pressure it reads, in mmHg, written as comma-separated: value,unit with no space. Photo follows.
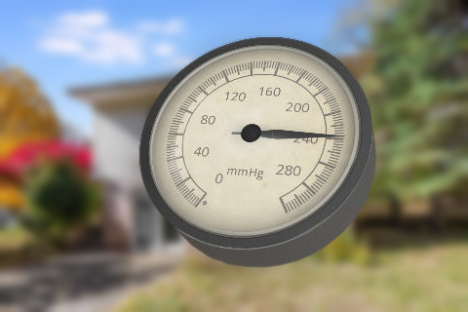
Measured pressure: 240,mmHg
